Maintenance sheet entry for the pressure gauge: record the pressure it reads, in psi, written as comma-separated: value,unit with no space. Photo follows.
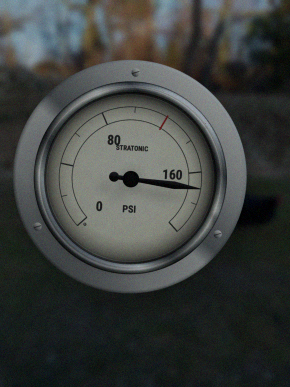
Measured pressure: 170,psi
